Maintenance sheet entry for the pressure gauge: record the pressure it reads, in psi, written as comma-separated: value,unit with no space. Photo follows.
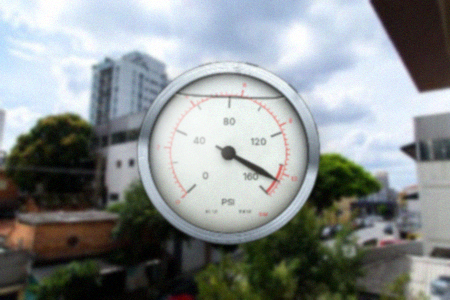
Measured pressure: 150,psi
